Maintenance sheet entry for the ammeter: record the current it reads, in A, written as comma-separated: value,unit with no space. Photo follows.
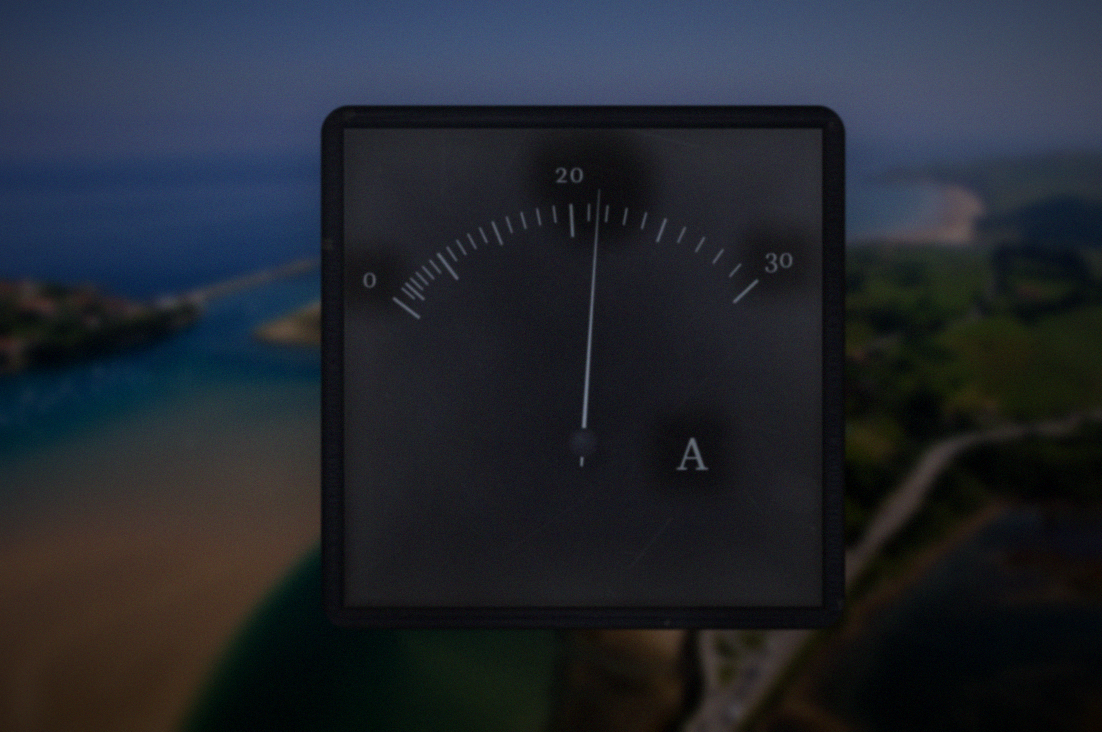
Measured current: 21.5,A
